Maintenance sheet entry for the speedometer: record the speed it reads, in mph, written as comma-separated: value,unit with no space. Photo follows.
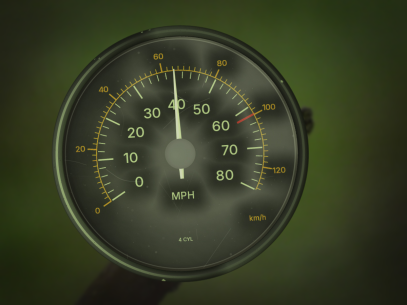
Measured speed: 40,mph
